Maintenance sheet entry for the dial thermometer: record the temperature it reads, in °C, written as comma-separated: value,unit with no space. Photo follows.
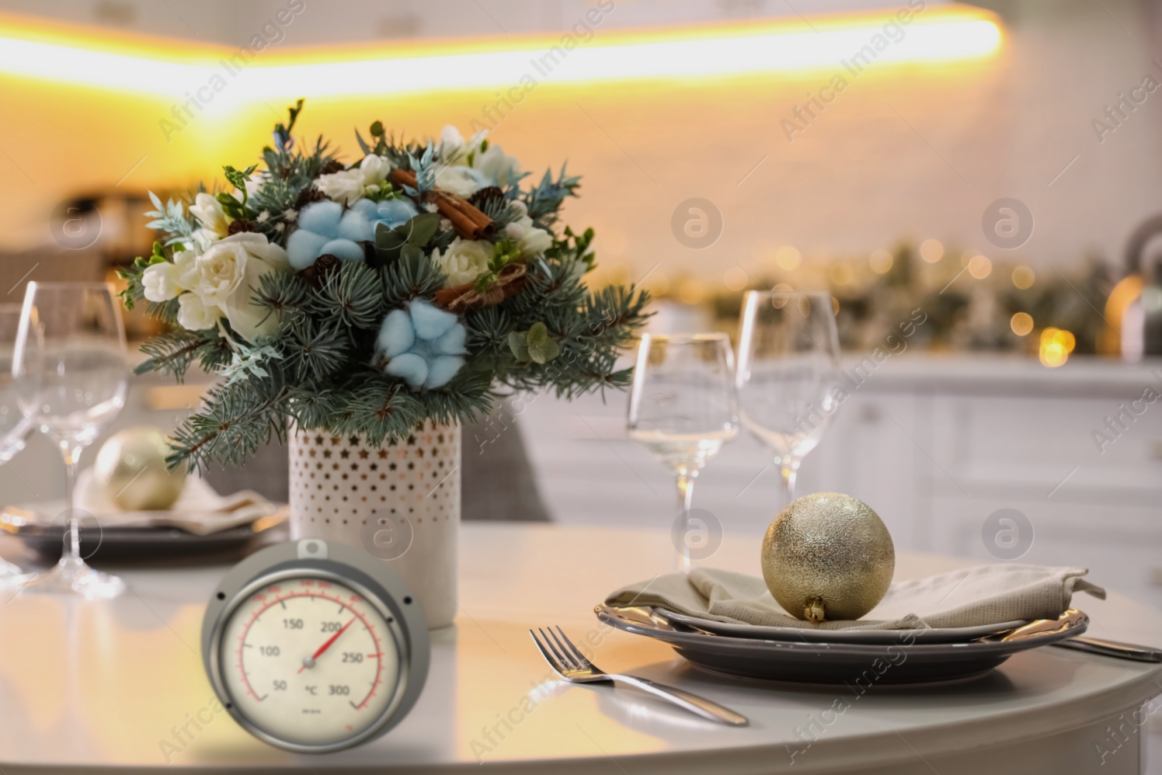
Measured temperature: 212.5,°C
